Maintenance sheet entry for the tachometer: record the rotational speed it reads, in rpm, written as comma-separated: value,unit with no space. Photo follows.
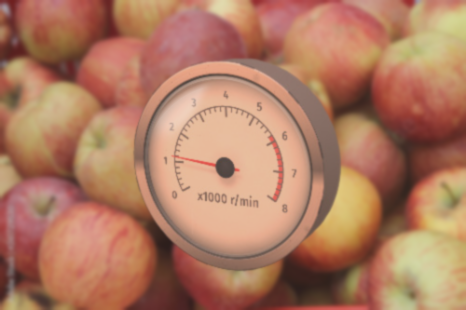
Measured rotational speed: 1200,rpm
